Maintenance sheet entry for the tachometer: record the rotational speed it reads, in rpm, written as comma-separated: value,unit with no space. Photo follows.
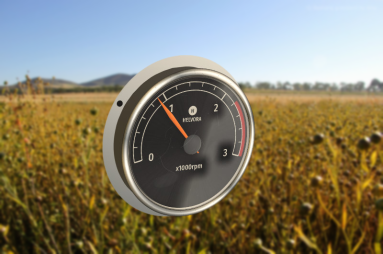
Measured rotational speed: 900,rpm
